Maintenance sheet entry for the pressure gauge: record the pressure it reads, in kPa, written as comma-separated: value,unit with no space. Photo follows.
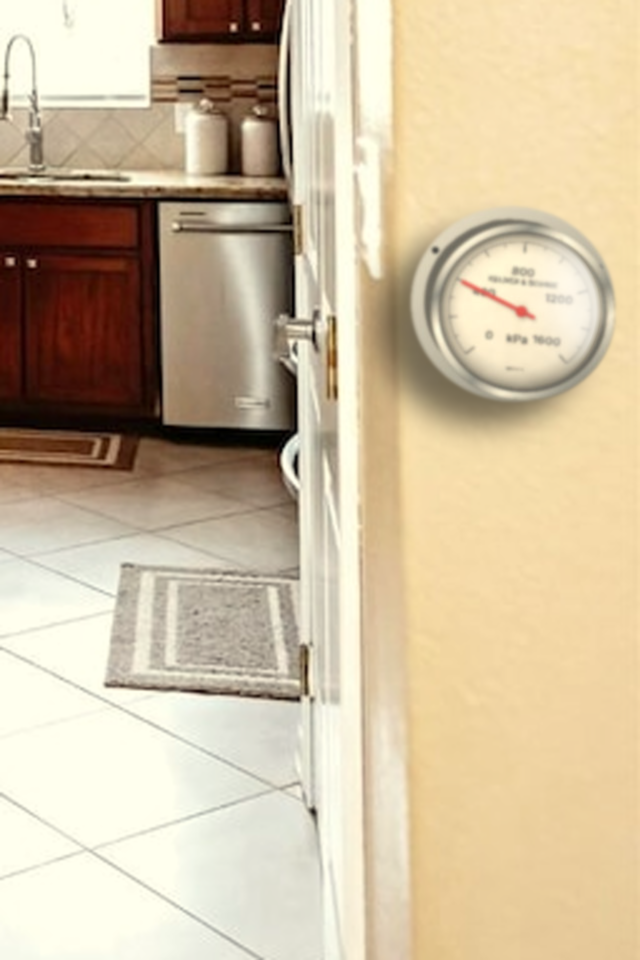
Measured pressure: 400,kPa
